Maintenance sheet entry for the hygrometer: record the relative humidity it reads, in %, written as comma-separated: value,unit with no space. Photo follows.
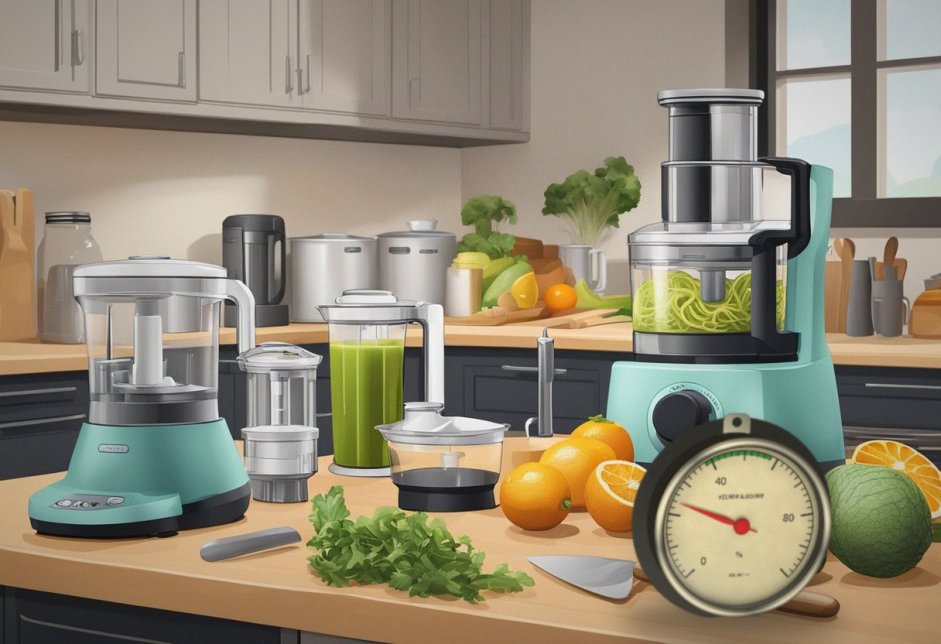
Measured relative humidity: 24,%
